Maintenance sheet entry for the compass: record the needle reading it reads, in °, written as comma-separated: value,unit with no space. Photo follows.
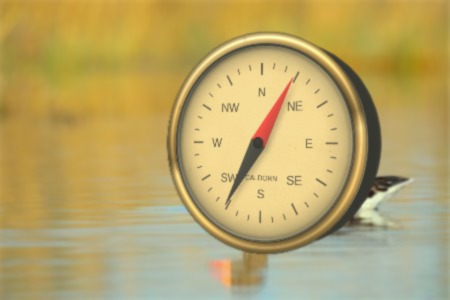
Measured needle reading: 30,°
